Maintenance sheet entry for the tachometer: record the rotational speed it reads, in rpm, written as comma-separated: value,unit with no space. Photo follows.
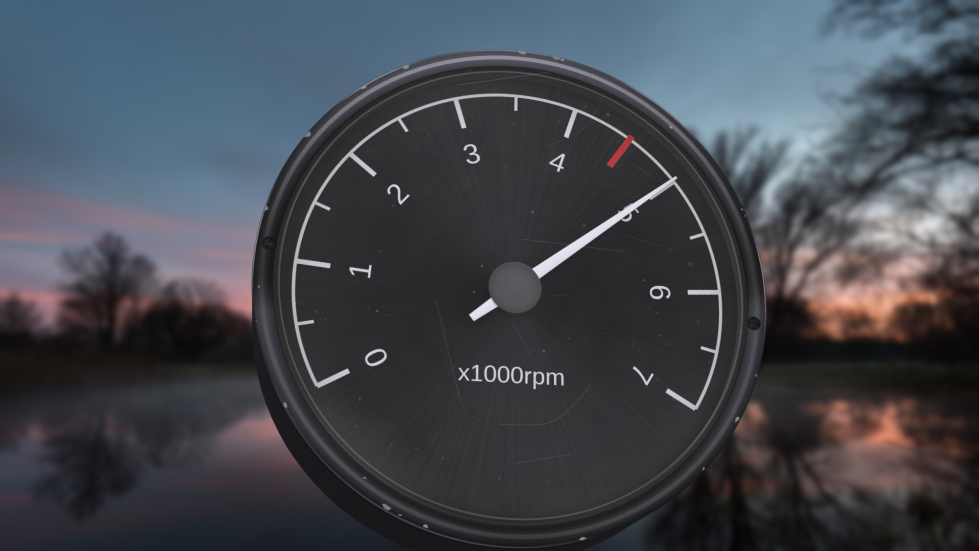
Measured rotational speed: 5000,rpm
